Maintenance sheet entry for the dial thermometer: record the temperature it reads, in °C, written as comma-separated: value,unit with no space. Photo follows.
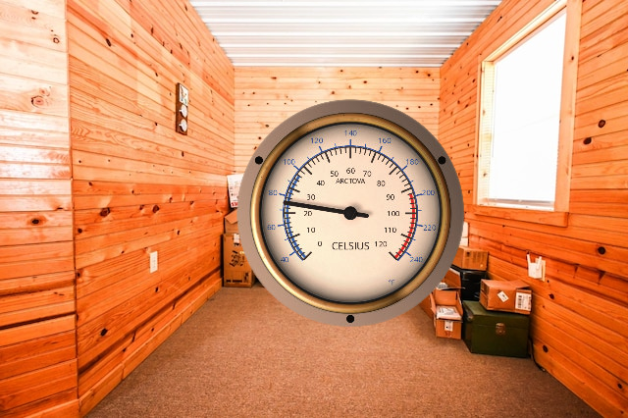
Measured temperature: 24,°C
